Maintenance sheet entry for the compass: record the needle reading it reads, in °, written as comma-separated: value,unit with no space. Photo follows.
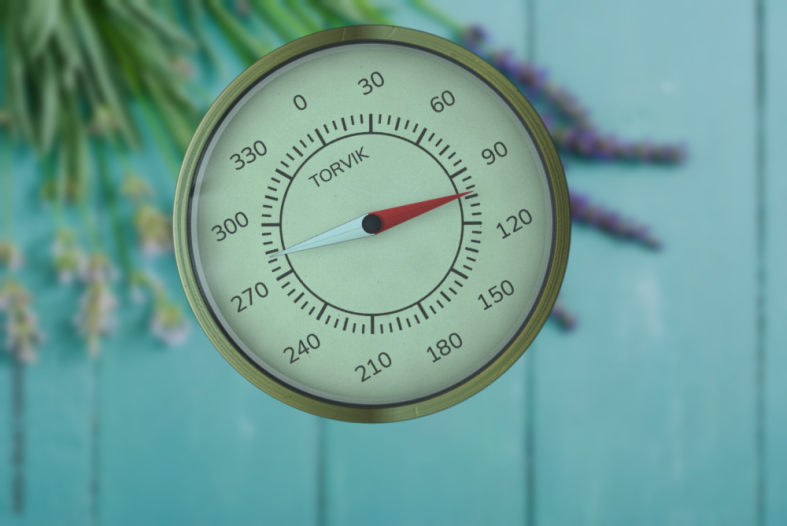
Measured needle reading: 102.5,°
